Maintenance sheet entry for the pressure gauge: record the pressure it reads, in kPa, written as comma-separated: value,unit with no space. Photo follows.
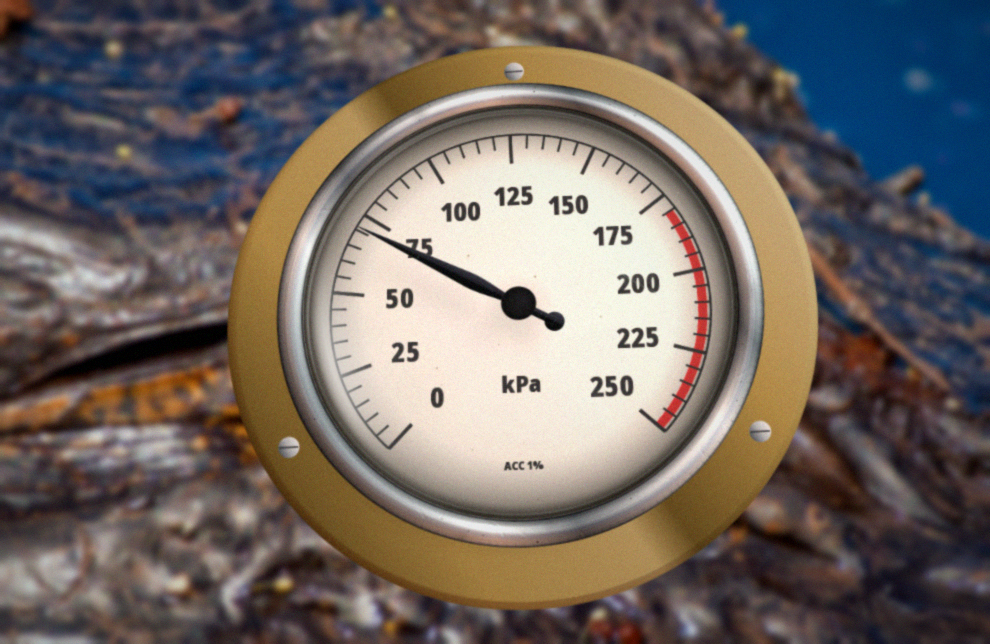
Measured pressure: 70,kPa
